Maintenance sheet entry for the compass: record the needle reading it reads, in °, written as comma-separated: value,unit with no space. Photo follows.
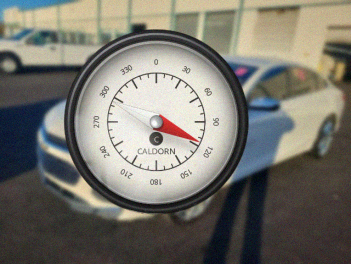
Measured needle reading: 115,°
